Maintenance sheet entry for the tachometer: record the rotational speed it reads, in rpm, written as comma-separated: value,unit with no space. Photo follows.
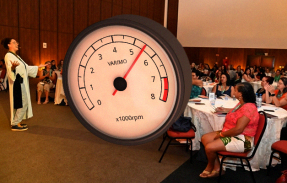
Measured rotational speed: 5500,rpm
